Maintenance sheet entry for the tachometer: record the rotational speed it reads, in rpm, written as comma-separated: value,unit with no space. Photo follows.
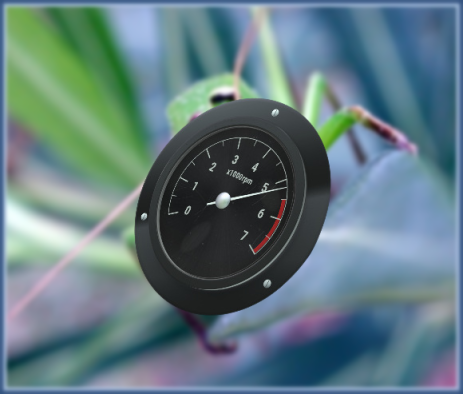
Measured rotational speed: 5250,rpm
